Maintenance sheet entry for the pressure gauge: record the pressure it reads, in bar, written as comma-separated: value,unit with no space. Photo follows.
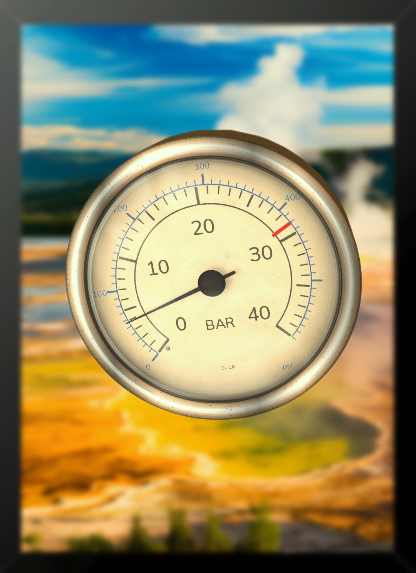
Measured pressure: 4,bar
